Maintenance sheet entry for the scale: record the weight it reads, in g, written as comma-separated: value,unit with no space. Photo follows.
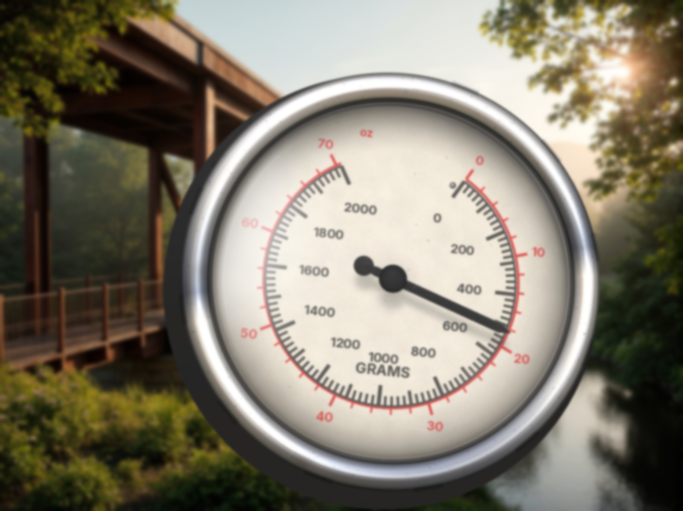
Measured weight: 520,g
